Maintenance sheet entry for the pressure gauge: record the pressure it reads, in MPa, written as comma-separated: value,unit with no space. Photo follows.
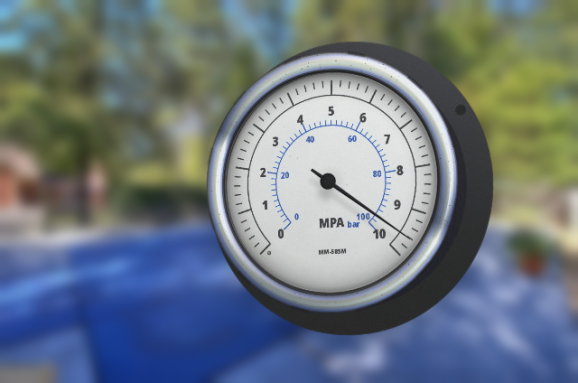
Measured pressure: 9.6,MPa
